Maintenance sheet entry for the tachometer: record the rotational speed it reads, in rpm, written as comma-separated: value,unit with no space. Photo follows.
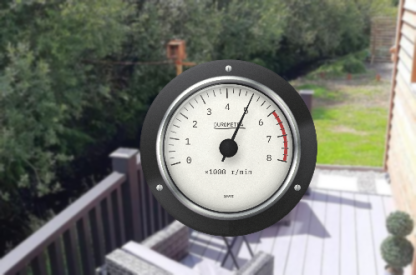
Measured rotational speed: 5000,rpm
